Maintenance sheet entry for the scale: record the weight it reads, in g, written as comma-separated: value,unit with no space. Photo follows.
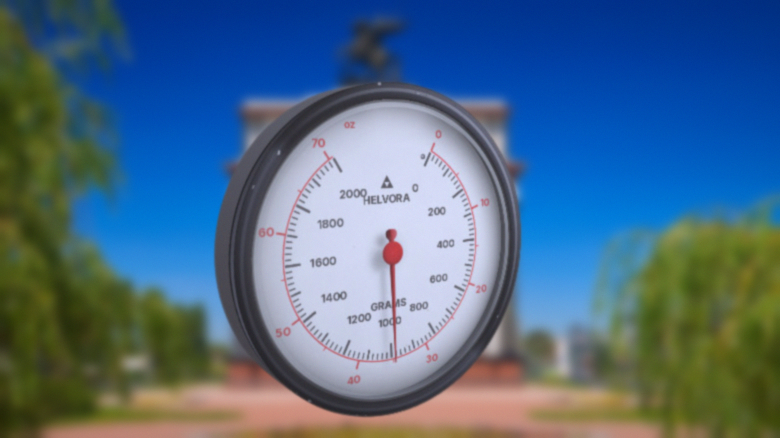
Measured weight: 1000,g
